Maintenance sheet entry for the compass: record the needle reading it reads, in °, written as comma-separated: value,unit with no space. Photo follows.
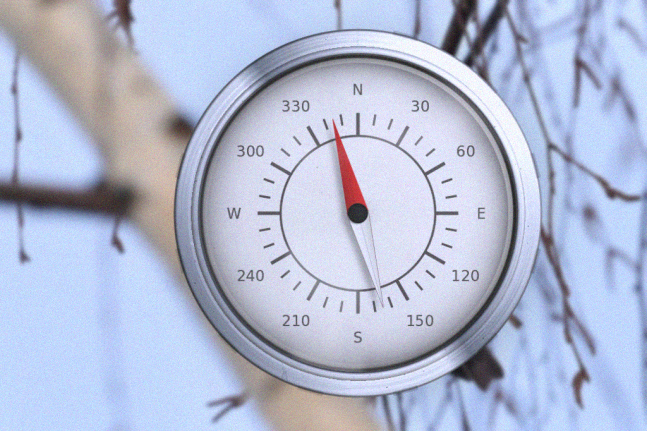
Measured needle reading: 345,°
